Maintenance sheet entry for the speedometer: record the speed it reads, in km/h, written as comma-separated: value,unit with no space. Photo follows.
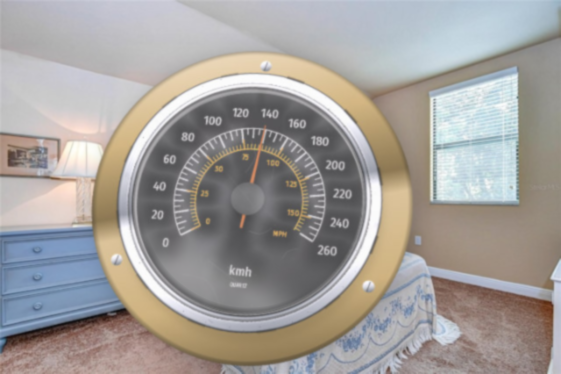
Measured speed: 140,km/h
